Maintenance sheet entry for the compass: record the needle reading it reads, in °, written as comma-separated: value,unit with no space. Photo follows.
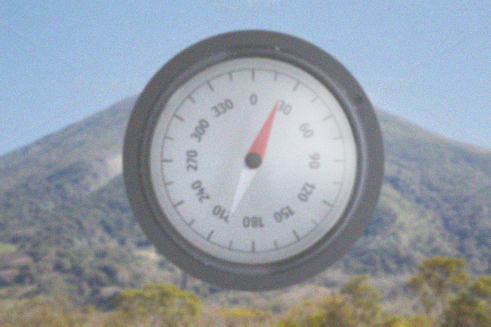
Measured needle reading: 22.5,°
